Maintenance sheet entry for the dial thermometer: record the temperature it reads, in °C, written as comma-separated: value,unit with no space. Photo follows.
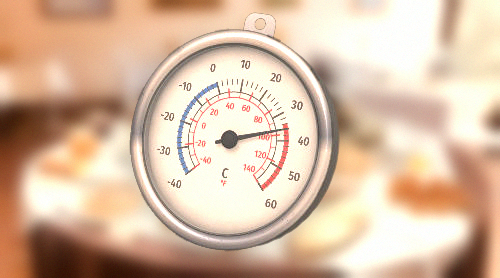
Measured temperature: 36,°C
